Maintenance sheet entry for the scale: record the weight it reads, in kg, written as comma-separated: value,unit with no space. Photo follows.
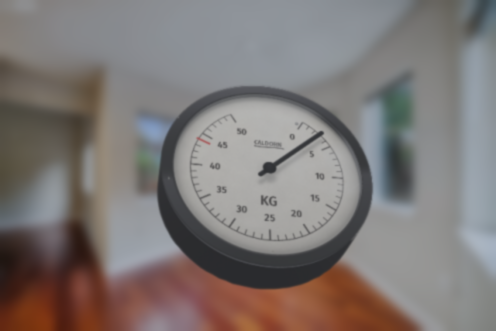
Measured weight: 3,kg
